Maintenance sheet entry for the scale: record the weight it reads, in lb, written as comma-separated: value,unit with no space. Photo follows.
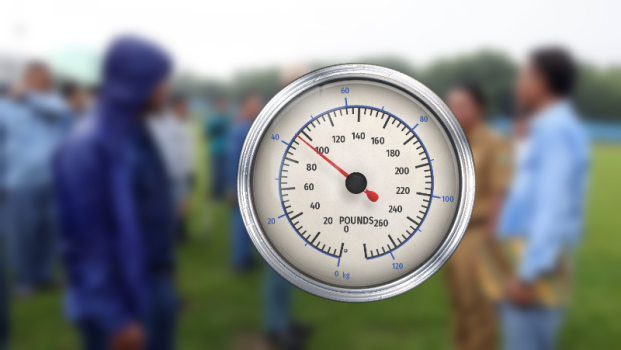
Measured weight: 96,lb
